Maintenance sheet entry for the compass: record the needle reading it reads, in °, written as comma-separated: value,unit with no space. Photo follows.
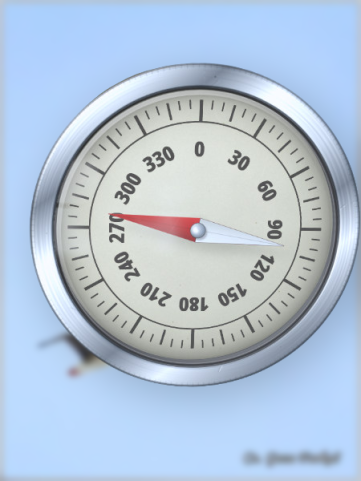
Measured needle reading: 280,°
